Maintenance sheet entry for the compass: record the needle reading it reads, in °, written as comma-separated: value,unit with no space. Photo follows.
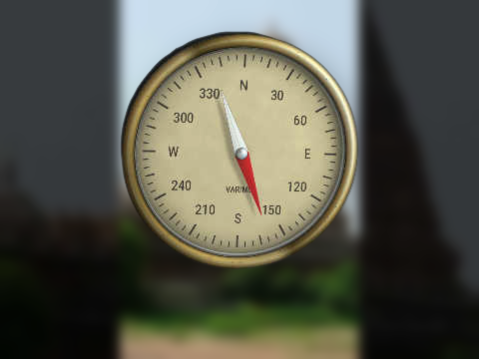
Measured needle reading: 160,°
